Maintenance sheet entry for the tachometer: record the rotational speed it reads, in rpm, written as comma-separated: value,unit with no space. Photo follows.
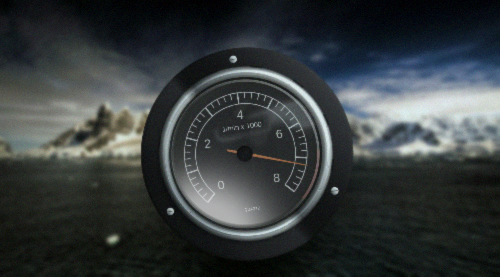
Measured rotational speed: 7200,rpm
